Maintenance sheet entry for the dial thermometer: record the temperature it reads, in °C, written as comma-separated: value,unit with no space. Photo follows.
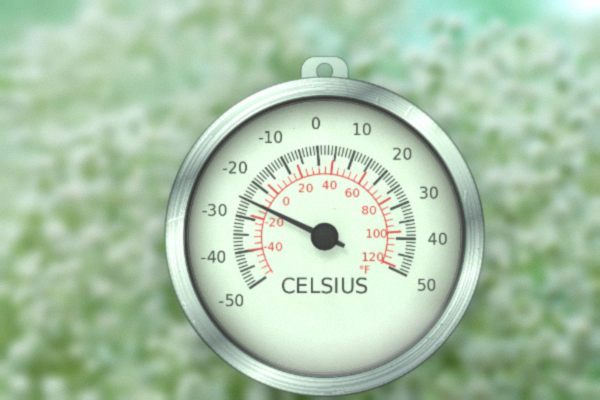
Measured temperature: -25,°C
